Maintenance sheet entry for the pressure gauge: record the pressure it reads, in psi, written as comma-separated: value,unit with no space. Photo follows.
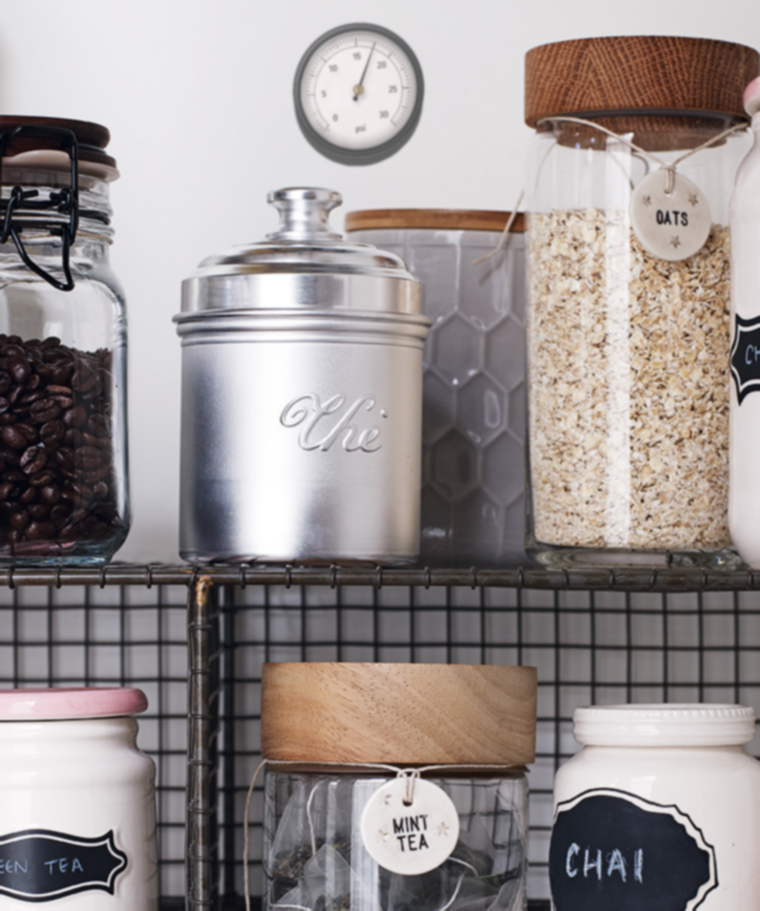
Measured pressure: 17.5,psi
